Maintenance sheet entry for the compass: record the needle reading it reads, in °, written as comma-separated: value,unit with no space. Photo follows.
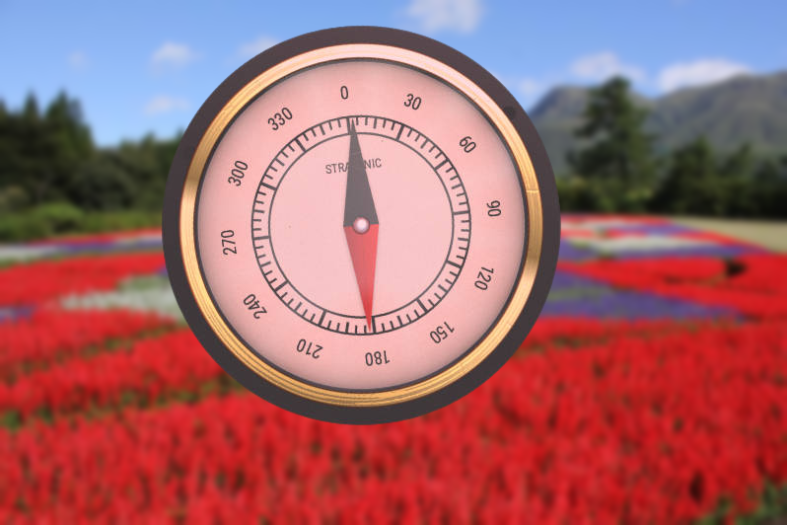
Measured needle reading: 182.5,°
